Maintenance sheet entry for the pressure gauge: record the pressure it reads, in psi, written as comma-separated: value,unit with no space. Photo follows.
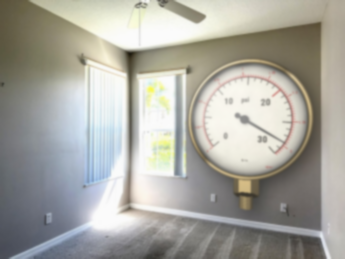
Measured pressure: 28,psi
